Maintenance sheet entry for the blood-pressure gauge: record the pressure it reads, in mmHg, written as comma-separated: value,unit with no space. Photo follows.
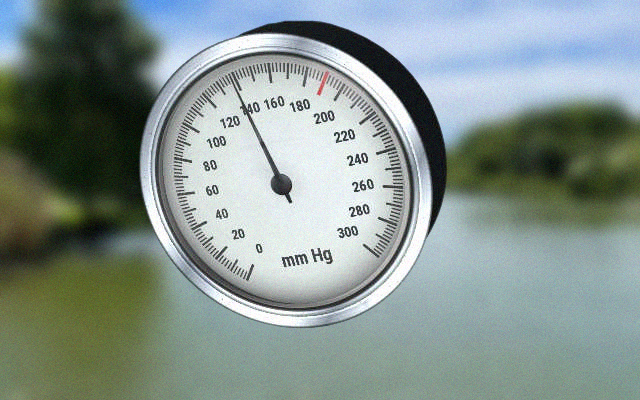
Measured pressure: 140,mmHg
